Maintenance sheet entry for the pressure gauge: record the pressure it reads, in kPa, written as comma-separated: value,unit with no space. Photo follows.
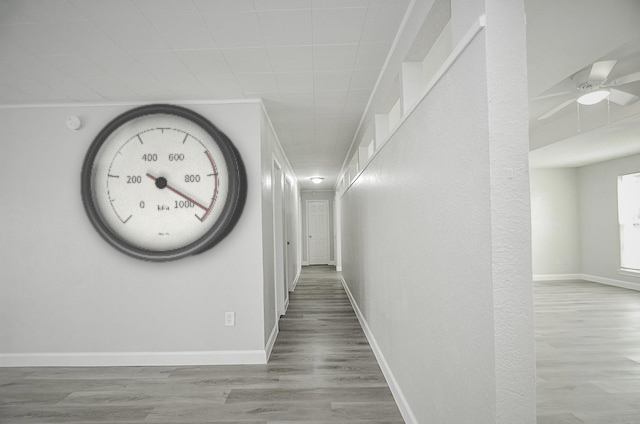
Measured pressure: 950,kPa
